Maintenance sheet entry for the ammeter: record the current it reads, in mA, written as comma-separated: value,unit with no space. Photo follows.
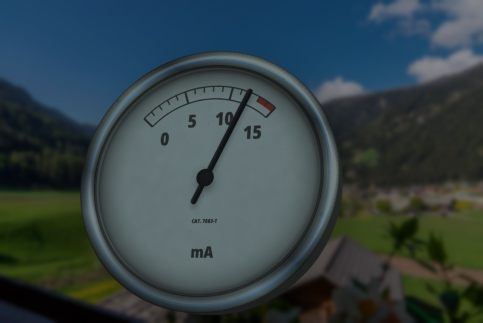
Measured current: 12,mA
